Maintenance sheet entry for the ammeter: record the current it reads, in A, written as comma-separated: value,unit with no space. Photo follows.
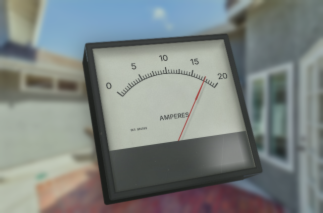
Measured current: 17.5,A
